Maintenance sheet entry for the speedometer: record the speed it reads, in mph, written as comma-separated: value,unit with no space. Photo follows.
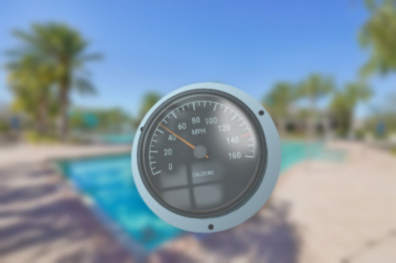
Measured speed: 45,mph
